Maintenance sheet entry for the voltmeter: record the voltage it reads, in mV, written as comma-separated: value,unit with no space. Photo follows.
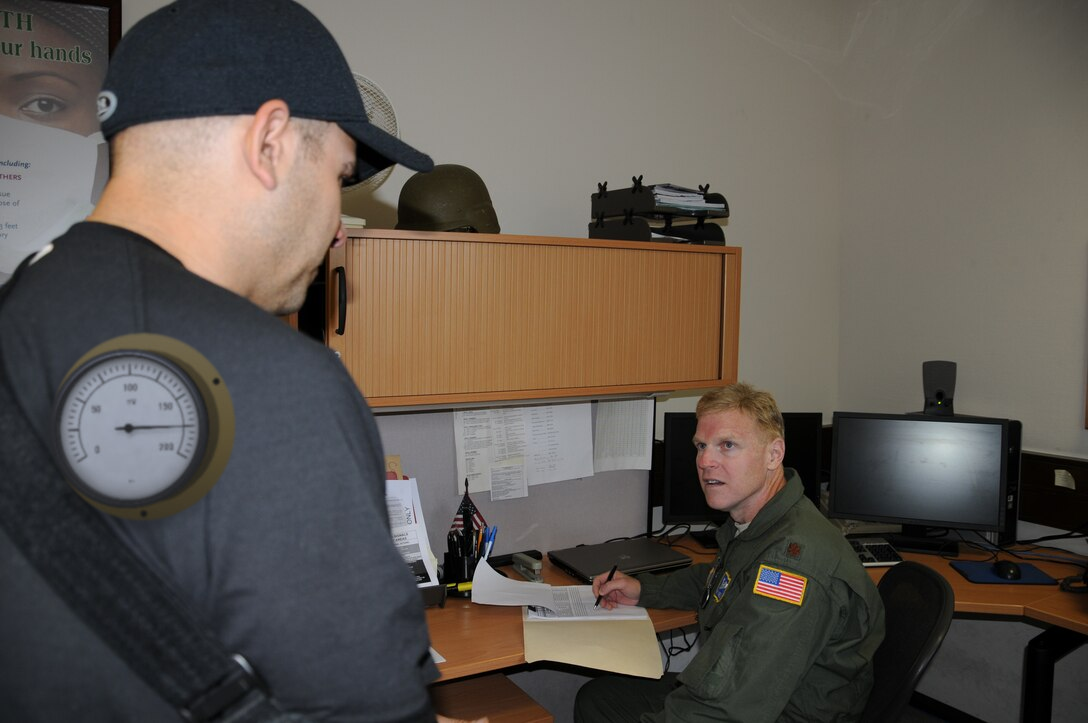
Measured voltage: 175,mV
